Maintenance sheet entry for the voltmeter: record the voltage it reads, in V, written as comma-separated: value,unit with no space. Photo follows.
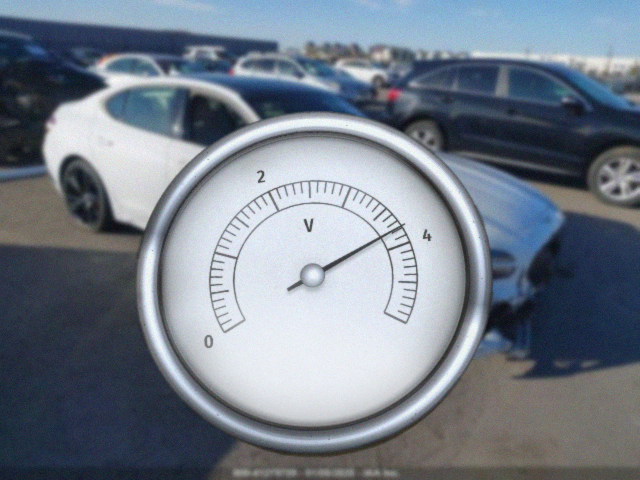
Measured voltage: 3.8,V
